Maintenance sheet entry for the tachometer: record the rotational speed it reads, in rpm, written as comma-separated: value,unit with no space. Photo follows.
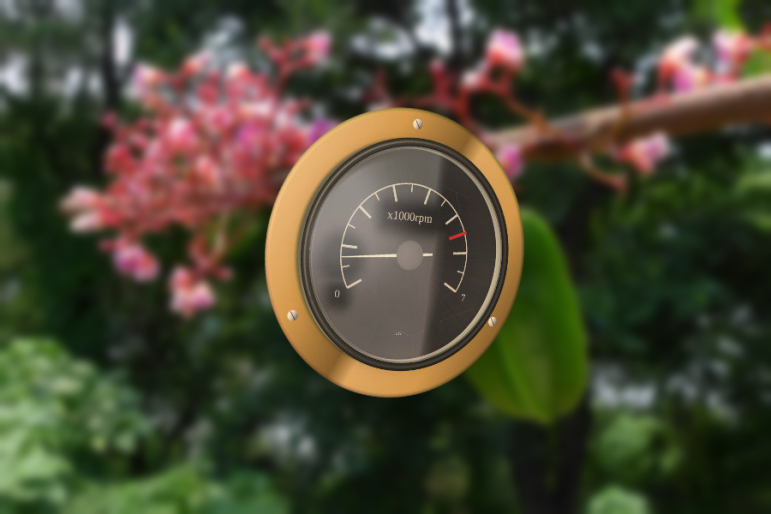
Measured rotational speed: 750,rpm
